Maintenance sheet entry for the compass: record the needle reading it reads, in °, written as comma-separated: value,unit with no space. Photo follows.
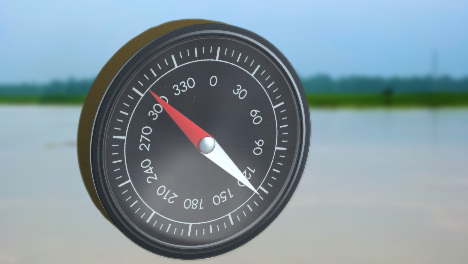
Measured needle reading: 305,°
